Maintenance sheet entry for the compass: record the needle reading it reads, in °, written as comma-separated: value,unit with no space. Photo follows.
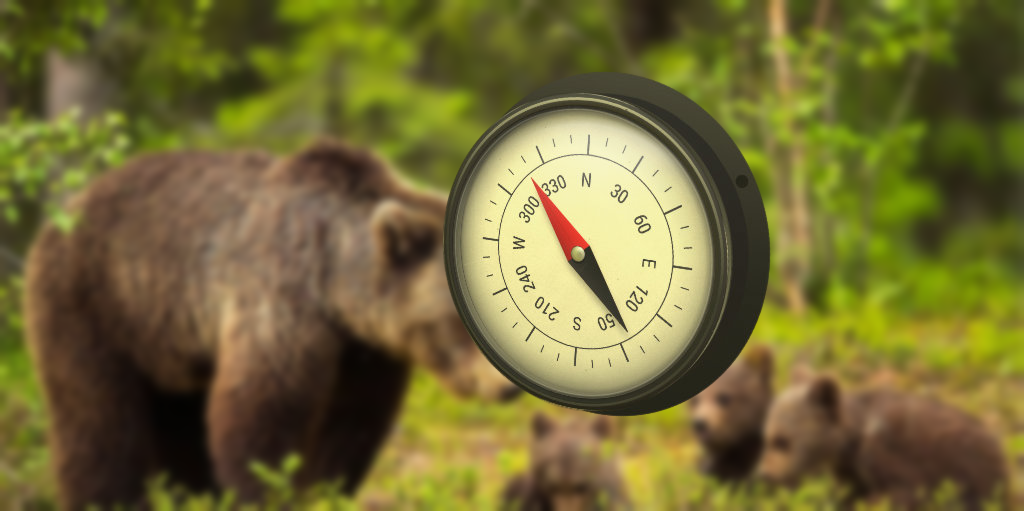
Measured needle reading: 320,°
